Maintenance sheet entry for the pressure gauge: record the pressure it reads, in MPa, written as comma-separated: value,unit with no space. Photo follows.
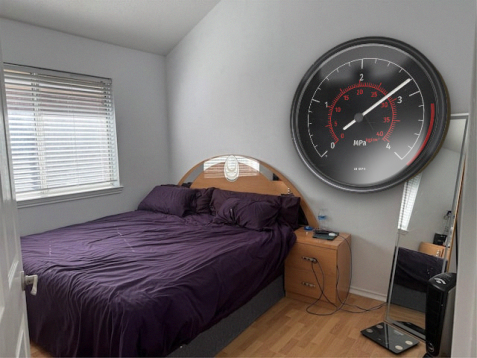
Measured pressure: 2.8,MPa
